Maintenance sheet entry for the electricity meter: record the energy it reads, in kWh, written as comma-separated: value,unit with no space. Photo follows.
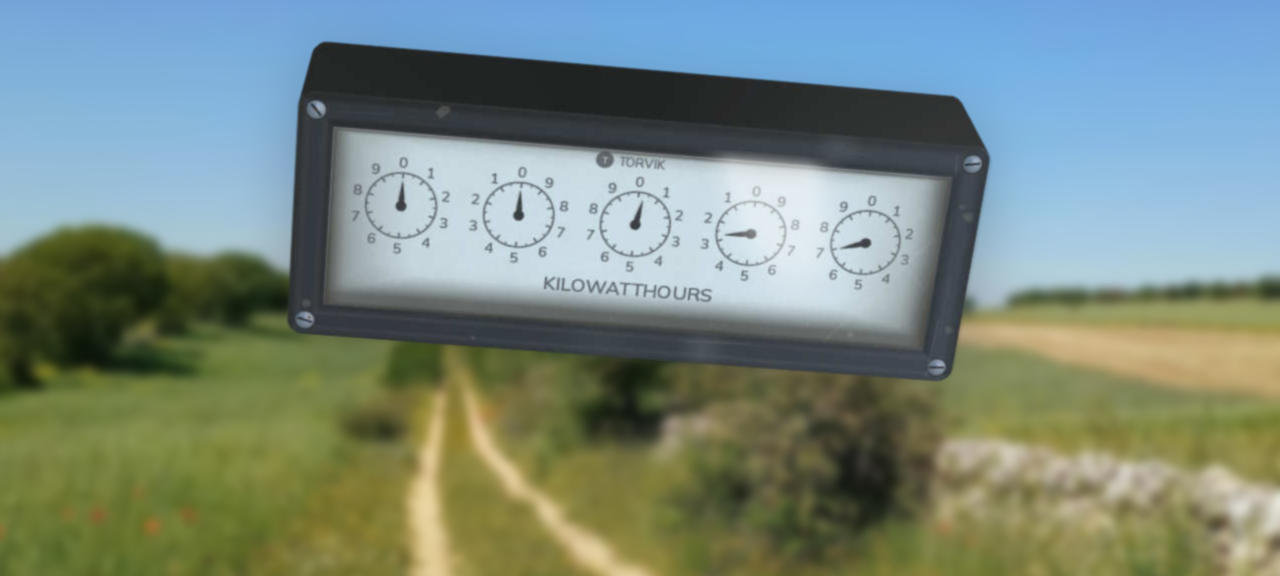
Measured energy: 27,kWh
